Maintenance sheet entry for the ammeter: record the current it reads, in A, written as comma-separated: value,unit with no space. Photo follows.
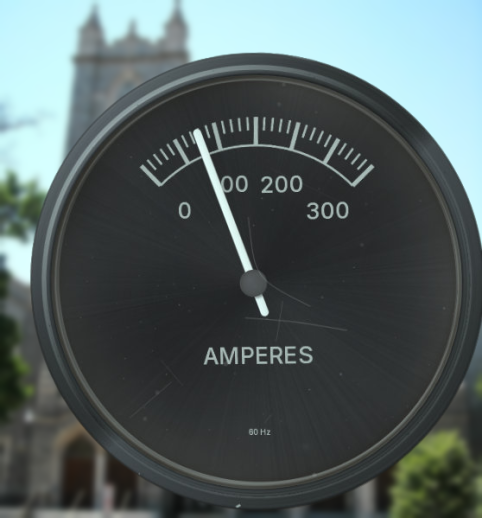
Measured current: 80,A
